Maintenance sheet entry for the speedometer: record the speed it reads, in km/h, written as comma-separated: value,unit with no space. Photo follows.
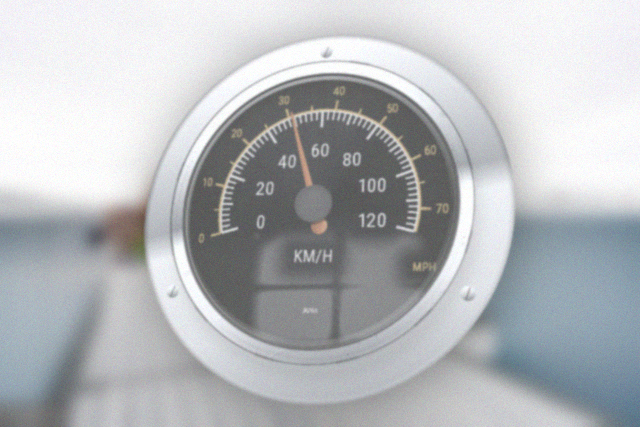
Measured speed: 50,km/h
